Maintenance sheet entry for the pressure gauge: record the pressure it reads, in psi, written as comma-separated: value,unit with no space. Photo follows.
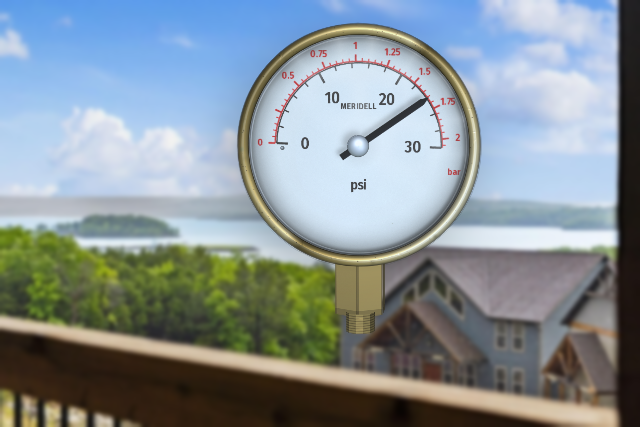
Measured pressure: 24,psi
